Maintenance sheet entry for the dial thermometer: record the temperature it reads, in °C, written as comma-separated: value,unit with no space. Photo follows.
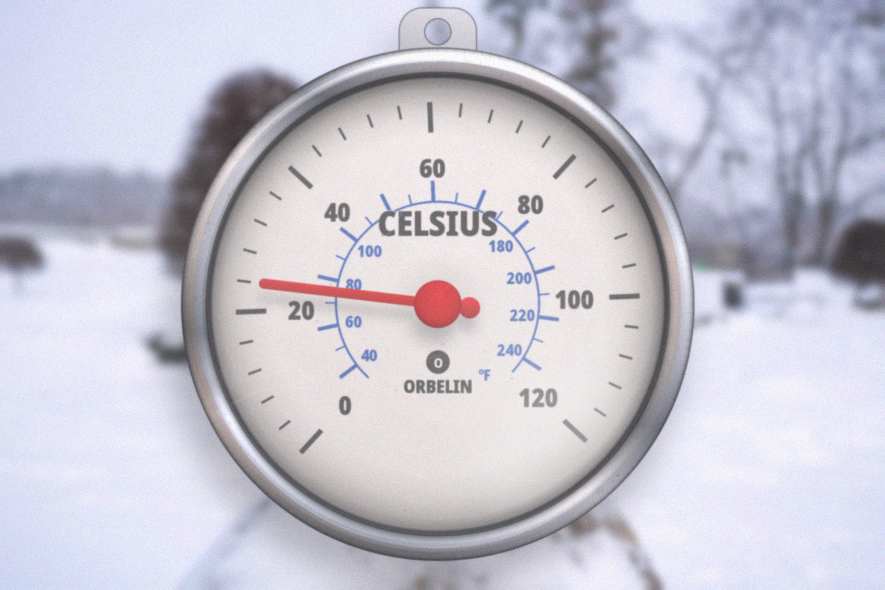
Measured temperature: 24,°C
